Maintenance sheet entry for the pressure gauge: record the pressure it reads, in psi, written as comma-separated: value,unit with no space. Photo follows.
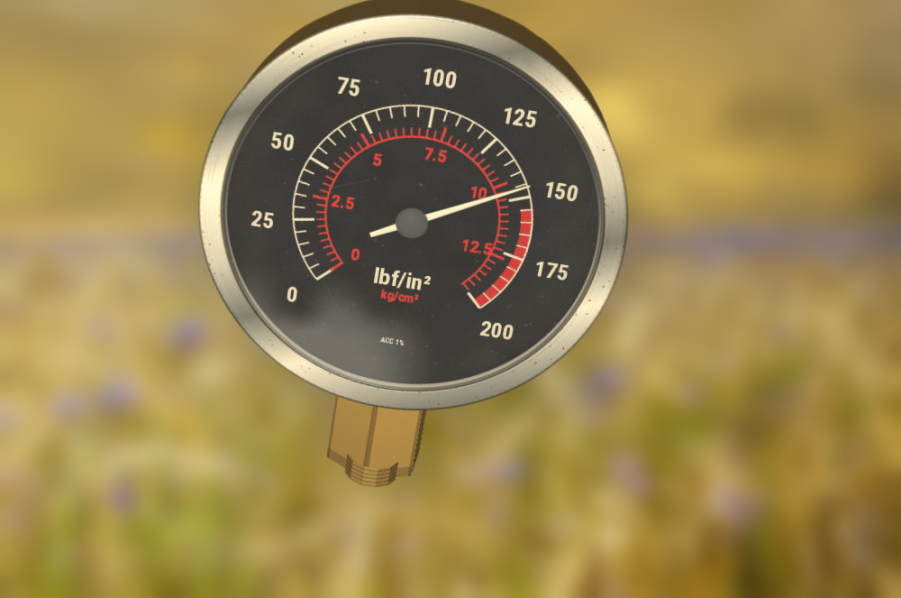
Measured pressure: 145,psi
